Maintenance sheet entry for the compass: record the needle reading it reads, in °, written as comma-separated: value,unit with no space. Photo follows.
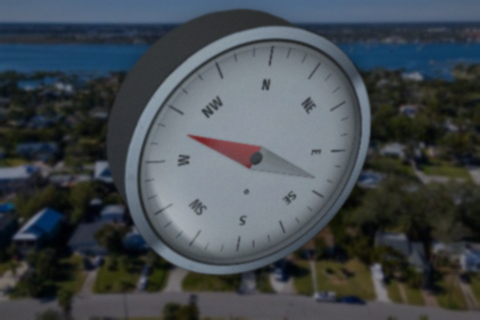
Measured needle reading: 290,°
